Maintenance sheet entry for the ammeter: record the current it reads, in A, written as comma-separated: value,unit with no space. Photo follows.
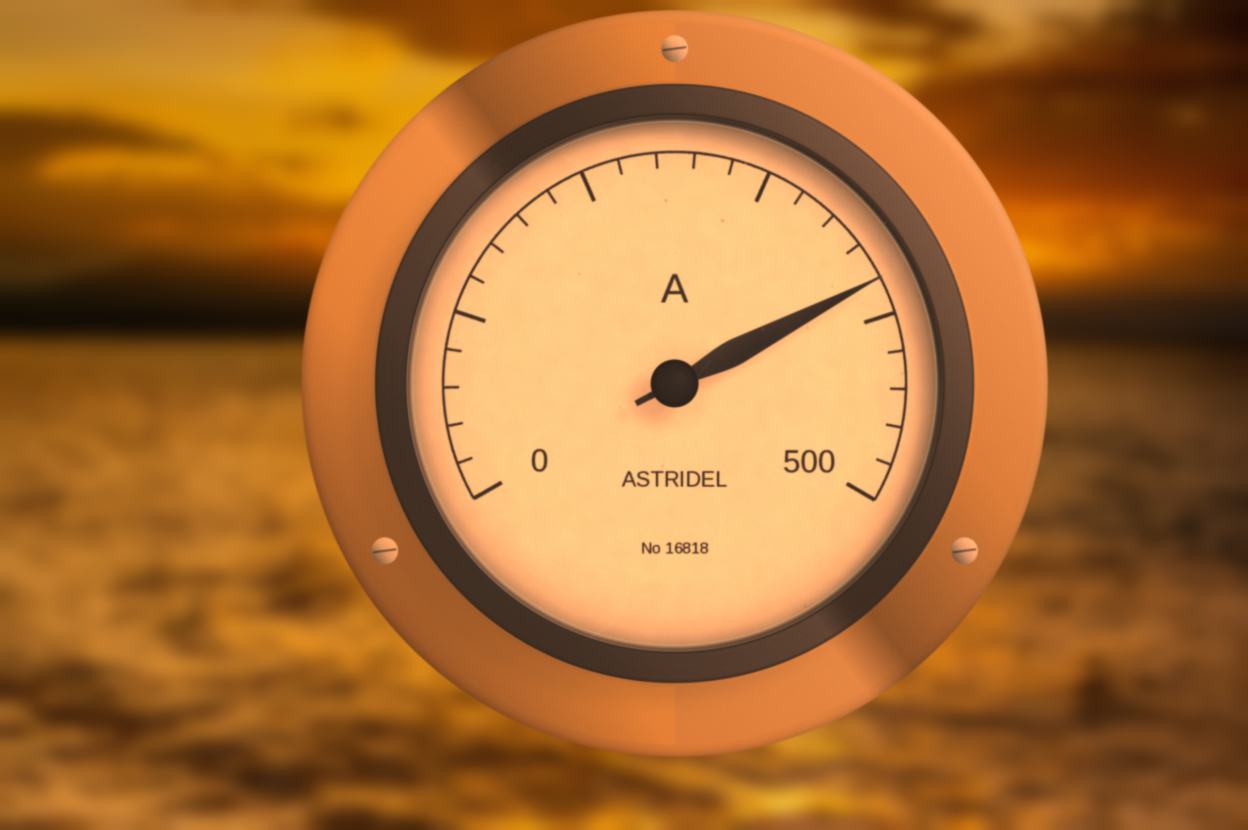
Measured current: 380,A
